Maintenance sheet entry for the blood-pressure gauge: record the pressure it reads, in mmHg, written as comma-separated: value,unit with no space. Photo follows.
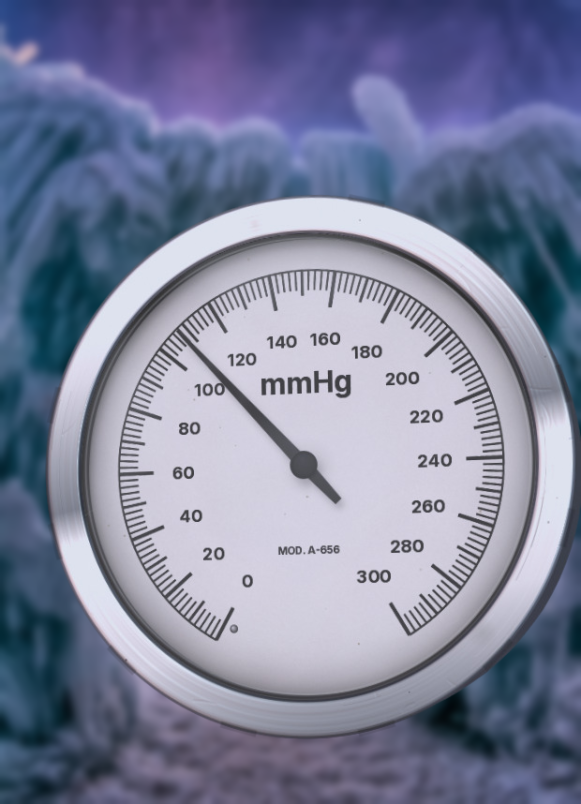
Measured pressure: 108,mmHg
